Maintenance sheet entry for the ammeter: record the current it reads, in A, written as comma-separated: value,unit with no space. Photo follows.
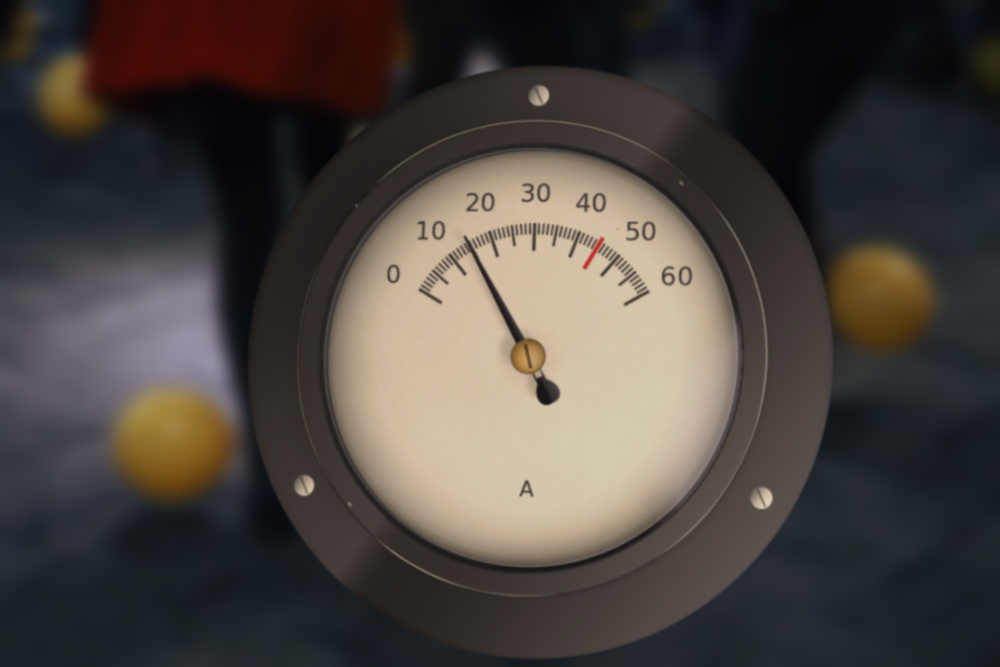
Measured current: 15,A
